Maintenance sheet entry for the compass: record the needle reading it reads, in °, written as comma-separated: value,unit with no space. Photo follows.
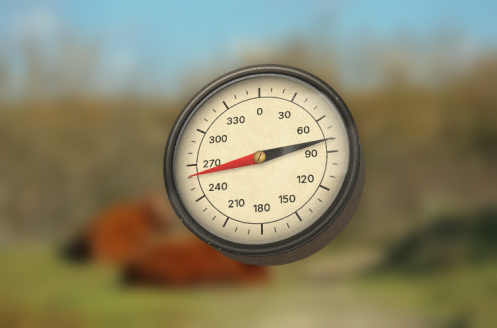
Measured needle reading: 260,°
